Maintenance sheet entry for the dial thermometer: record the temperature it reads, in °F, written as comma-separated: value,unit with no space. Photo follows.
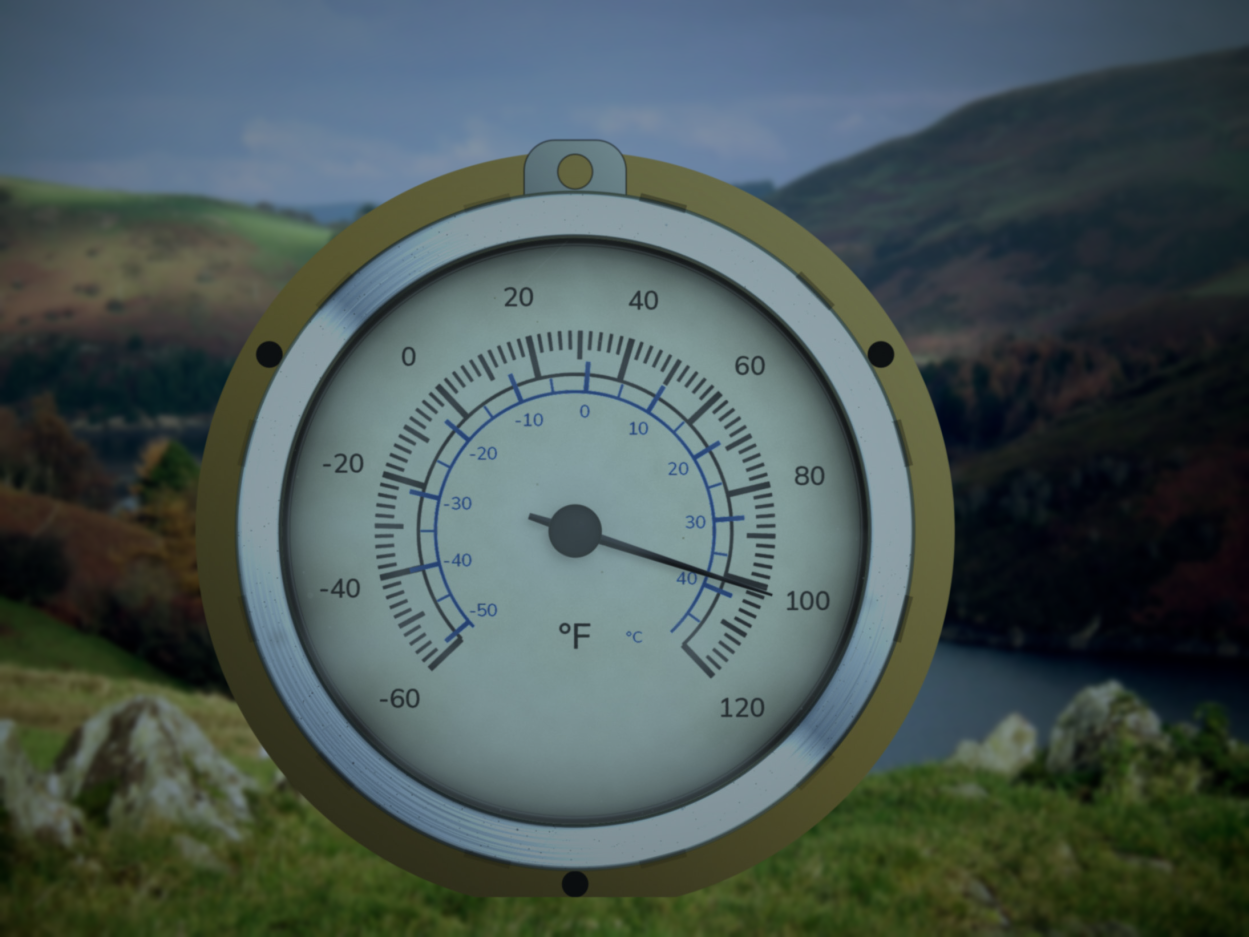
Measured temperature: 101,°F
